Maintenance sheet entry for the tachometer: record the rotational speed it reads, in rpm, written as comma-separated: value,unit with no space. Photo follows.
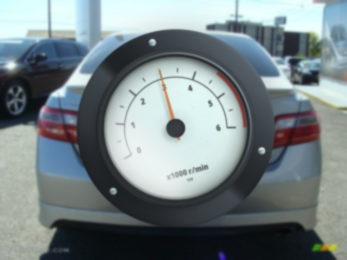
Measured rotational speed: 3000,rpm
